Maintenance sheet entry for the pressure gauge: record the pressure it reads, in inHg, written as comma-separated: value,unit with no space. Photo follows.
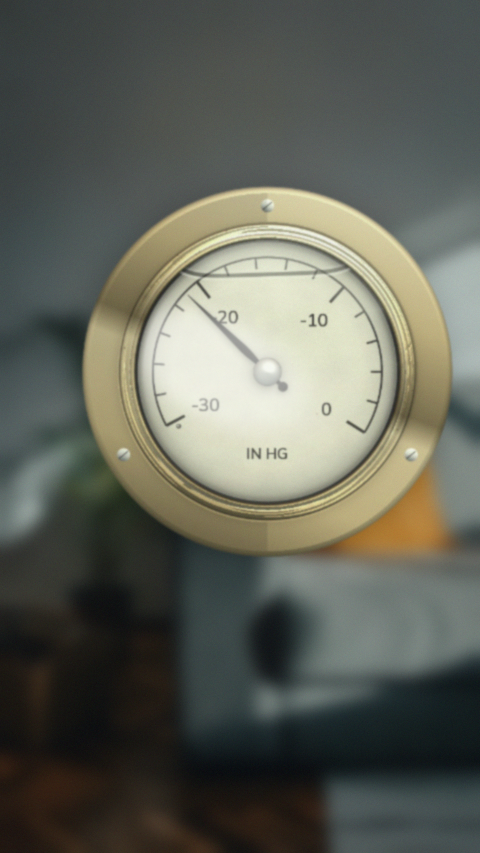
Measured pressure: -21,inHg
